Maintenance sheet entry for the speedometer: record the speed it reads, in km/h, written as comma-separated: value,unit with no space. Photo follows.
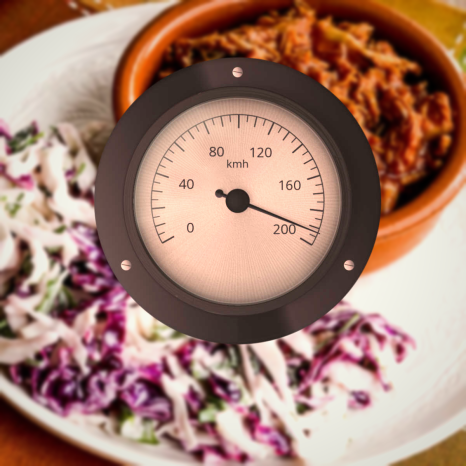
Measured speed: 192.5,km/h
